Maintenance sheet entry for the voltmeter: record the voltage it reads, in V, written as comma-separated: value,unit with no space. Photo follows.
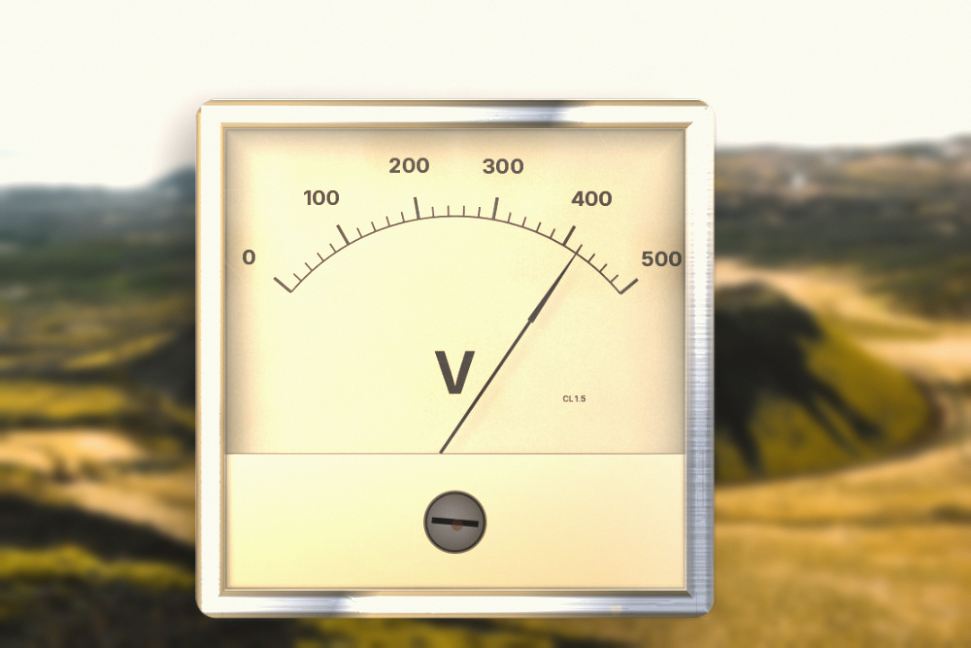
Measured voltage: 420,V
